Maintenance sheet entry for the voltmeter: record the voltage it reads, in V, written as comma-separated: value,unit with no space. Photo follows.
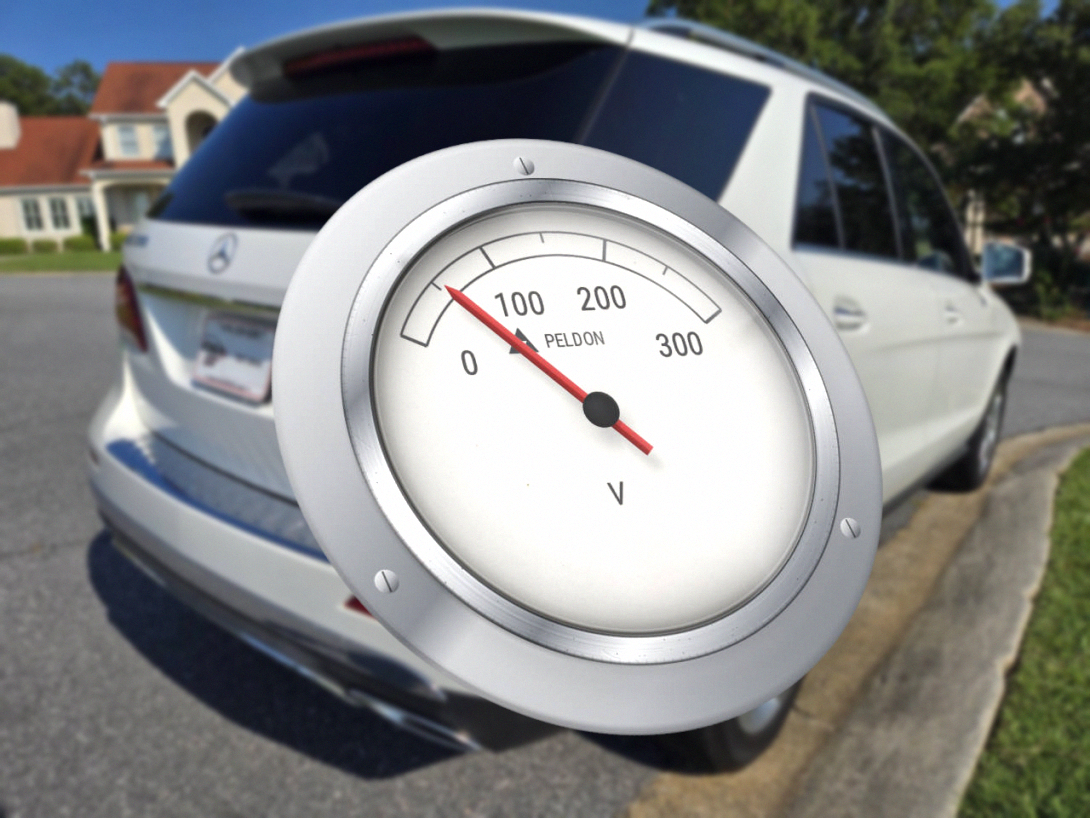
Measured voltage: 50,V
